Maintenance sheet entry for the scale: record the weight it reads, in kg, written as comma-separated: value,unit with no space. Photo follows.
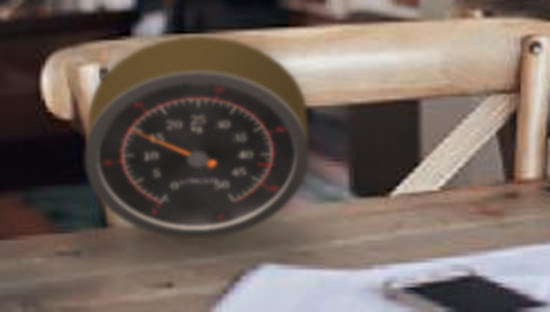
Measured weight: 15,kg
